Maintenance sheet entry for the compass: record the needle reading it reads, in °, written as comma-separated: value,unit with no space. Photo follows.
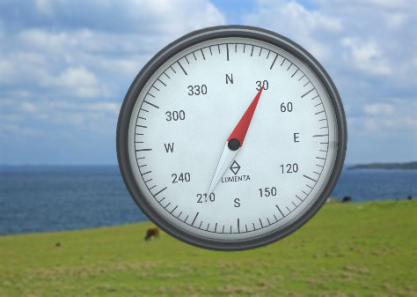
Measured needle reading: 30,°
